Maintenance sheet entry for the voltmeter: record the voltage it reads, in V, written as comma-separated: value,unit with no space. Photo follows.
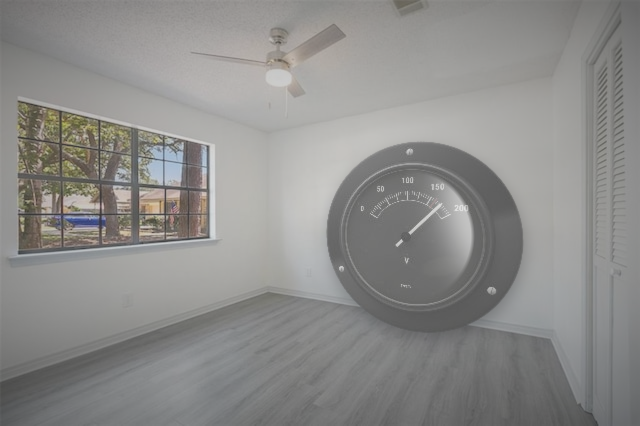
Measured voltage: 175,V
